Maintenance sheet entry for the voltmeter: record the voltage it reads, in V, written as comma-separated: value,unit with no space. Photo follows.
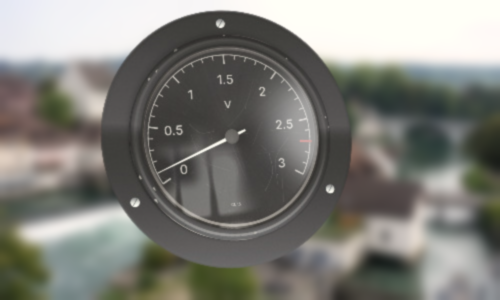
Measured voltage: 0.1,V
